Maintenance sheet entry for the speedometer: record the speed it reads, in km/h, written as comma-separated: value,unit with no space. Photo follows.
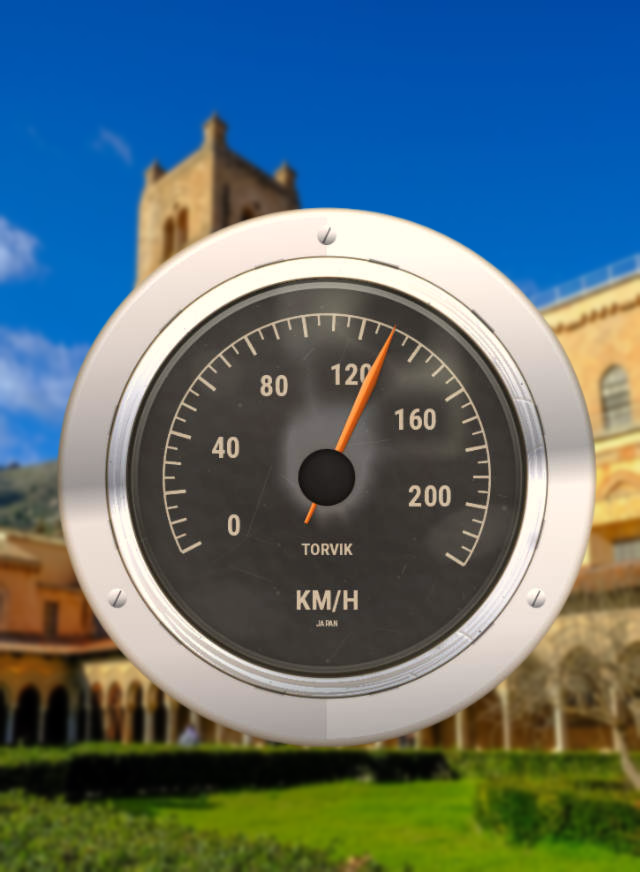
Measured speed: 130,km/h
